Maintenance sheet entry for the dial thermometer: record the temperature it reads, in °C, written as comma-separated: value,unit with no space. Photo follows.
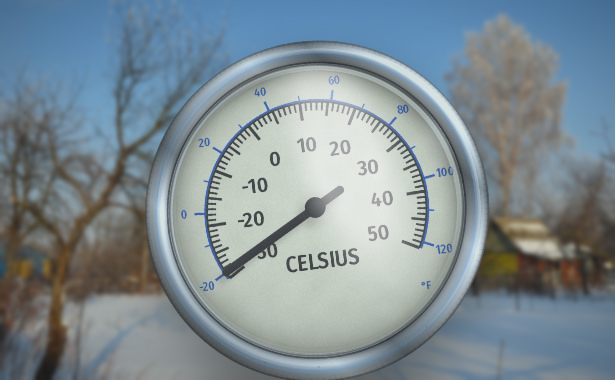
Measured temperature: -29,°C
